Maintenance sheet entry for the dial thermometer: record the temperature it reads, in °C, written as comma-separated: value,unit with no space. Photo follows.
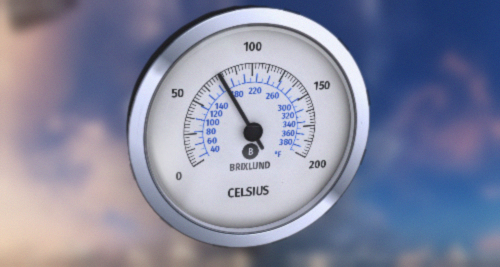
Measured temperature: 75,°C
